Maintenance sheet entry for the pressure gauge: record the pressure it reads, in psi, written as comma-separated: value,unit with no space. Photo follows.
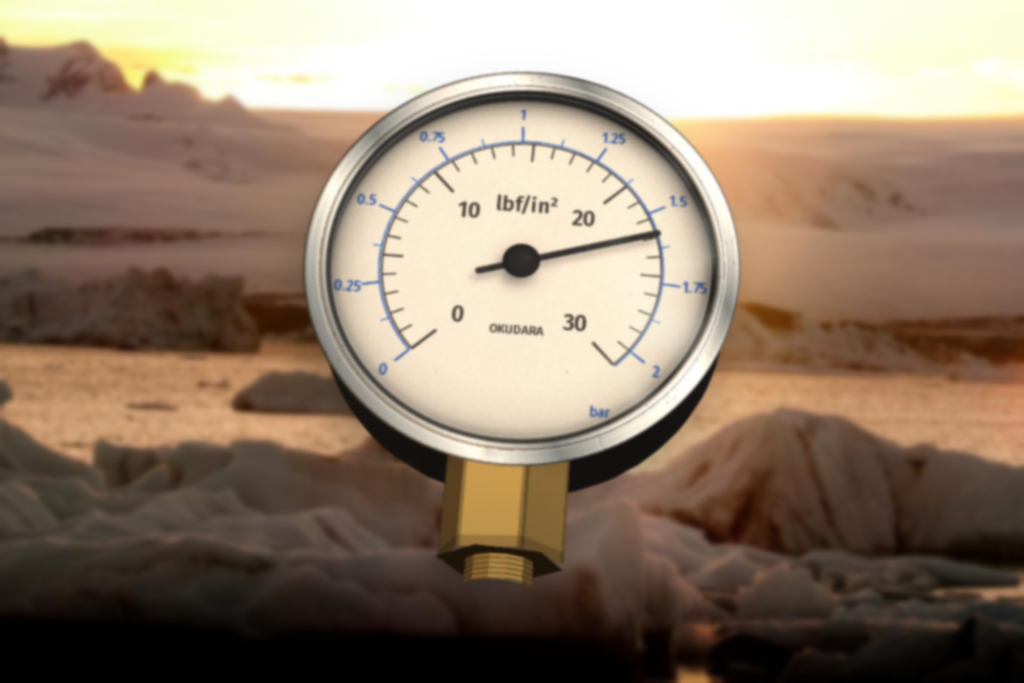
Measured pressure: 23,psi
